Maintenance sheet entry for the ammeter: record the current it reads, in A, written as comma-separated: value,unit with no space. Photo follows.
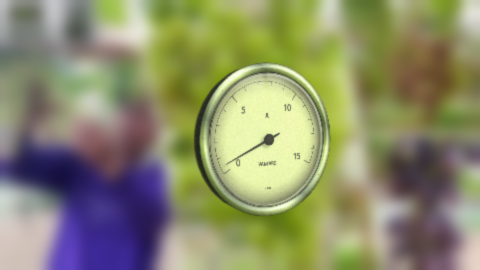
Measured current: 0.5,A
